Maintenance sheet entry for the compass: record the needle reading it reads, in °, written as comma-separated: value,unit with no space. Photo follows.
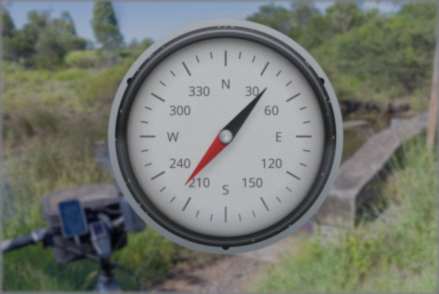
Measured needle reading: 220,°
